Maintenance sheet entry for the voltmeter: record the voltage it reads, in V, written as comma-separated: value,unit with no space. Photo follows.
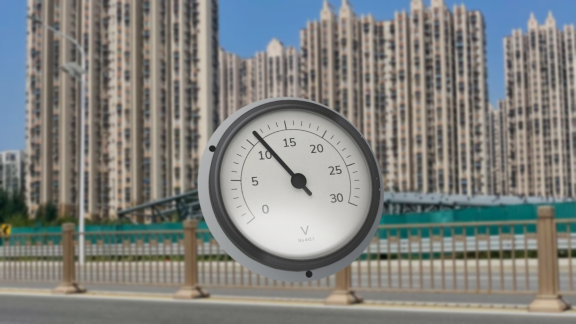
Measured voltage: 11,V
